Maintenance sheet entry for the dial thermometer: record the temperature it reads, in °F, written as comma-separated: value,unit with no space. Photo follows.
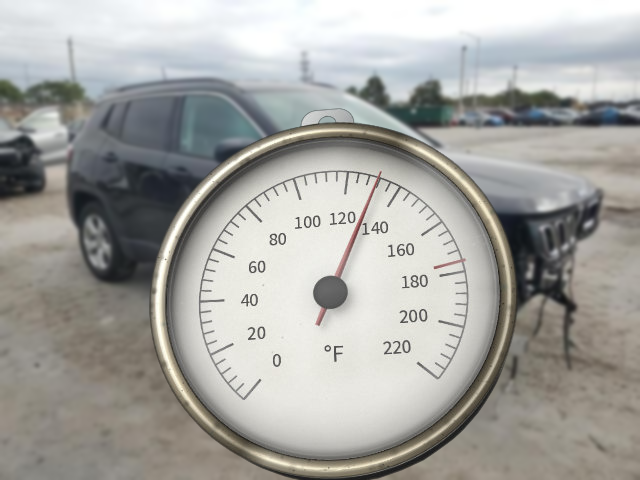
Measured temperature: 132,°F
